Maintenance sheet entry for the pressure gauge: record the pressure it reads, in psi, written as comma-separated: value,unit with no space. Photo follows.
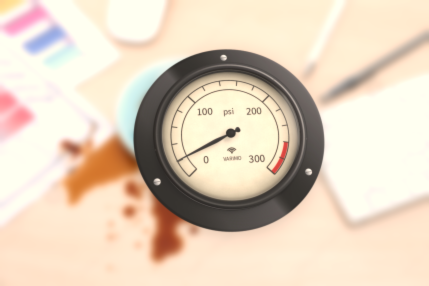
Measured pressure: 20,psi
